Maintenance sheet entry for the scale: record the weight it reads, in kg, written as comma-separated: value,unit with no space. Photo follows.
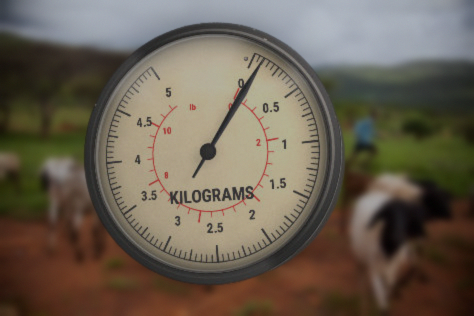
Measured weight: 0.1,kg
